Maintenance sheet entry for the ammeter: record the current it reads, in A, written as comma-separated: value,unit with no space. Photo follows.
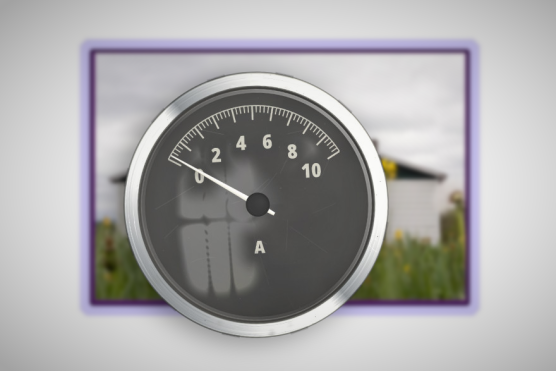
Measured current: 0.2,A
